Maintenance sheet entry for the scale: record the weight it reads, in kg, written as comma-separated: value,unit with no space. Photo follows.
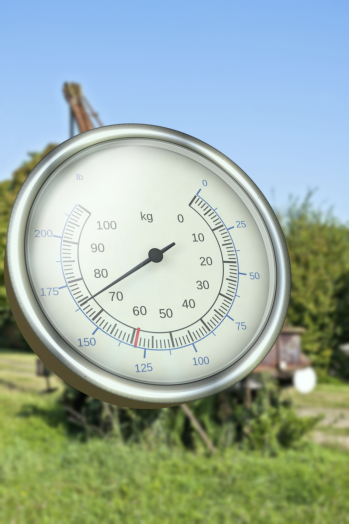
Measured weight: 74,kg
